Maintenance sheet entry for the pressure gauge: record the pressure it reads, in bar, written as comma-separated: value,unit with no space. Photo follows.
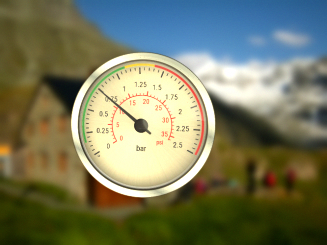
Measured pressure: 0.75,bar
